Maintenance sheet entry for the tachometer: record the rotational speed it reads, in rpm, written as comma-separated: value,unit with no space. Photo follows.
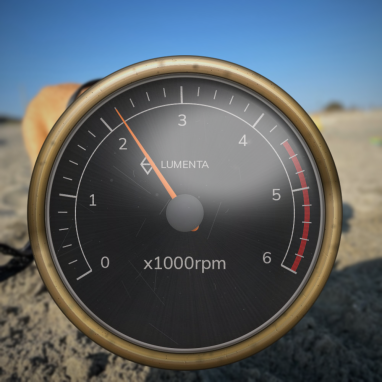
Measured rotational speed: 2200,rpm
